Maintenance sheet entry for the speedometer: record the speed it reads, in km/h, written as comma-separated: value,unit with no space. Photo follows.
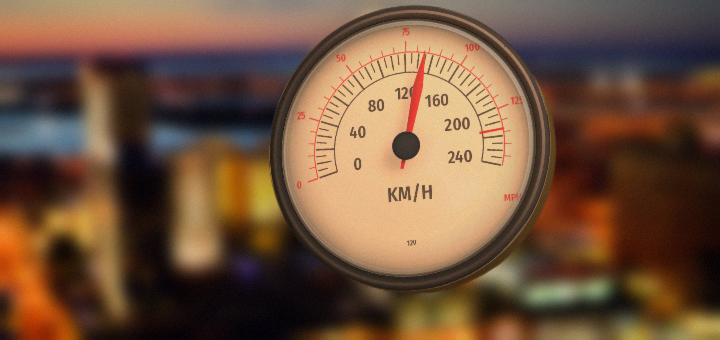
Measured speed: 135,km/h
